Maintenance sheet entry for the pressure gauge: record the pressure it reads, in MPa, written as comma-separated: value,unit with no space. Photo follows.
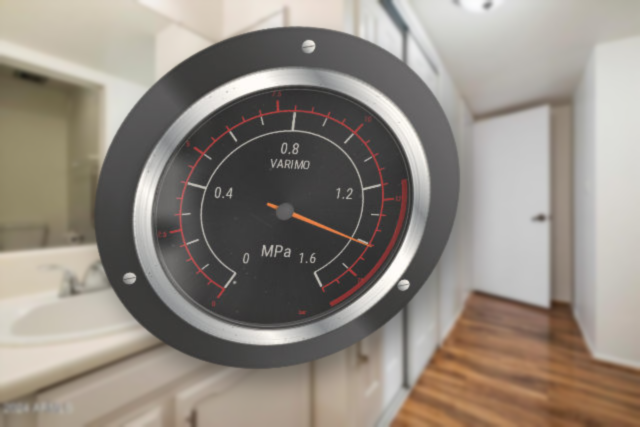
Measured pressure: 1.4,MPa
